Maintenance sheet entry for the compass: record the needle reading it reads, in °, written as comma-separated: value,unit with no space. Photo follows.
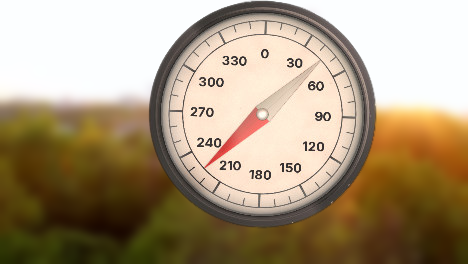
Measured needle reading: 225,°
